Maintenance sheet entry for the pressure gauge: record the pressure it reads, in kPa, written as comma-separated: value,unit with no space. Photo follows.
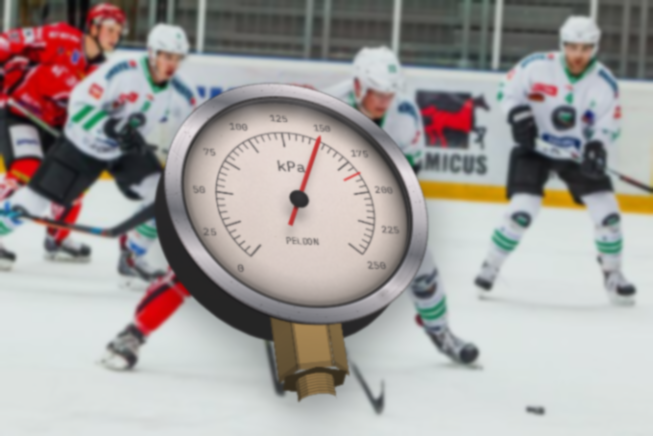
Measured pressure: 150,kPa
